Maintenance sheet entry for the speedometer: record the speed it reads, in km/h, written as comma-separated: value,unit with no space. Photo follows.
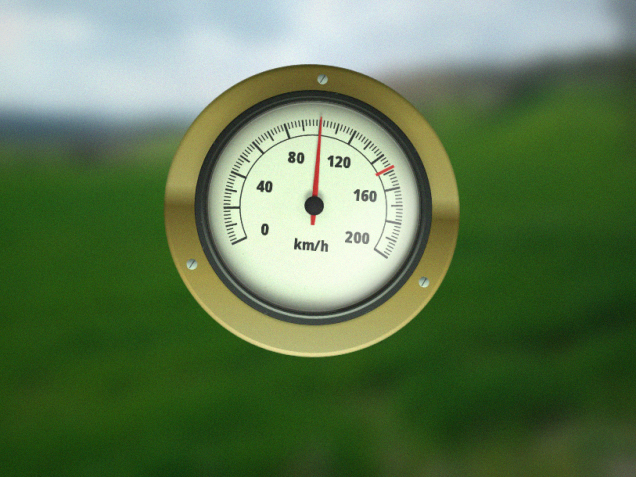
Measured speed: 100,km/h
